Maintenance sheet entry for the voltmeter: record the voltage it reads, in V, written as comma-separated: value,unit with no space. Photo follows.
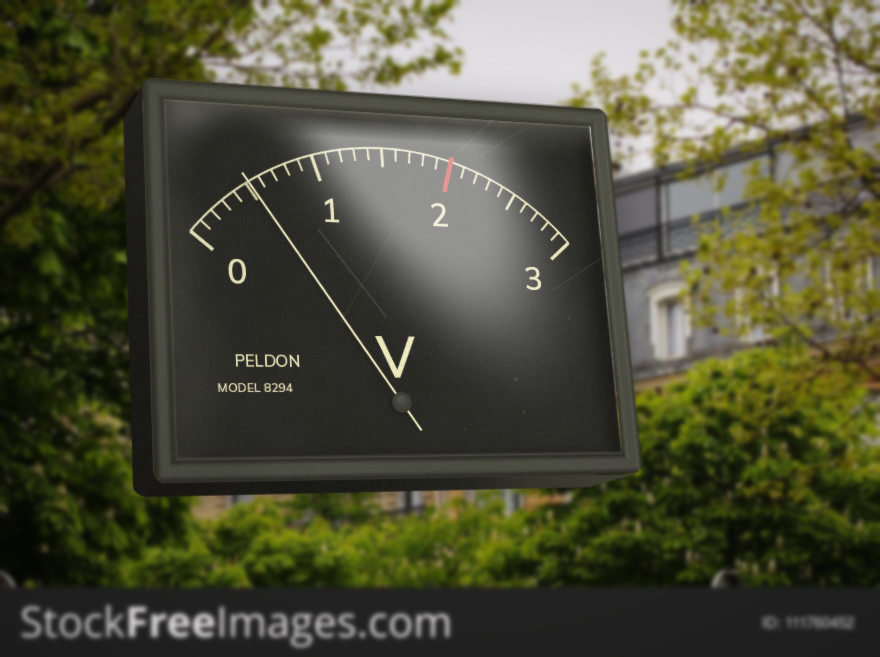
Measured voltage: 0.5,V
